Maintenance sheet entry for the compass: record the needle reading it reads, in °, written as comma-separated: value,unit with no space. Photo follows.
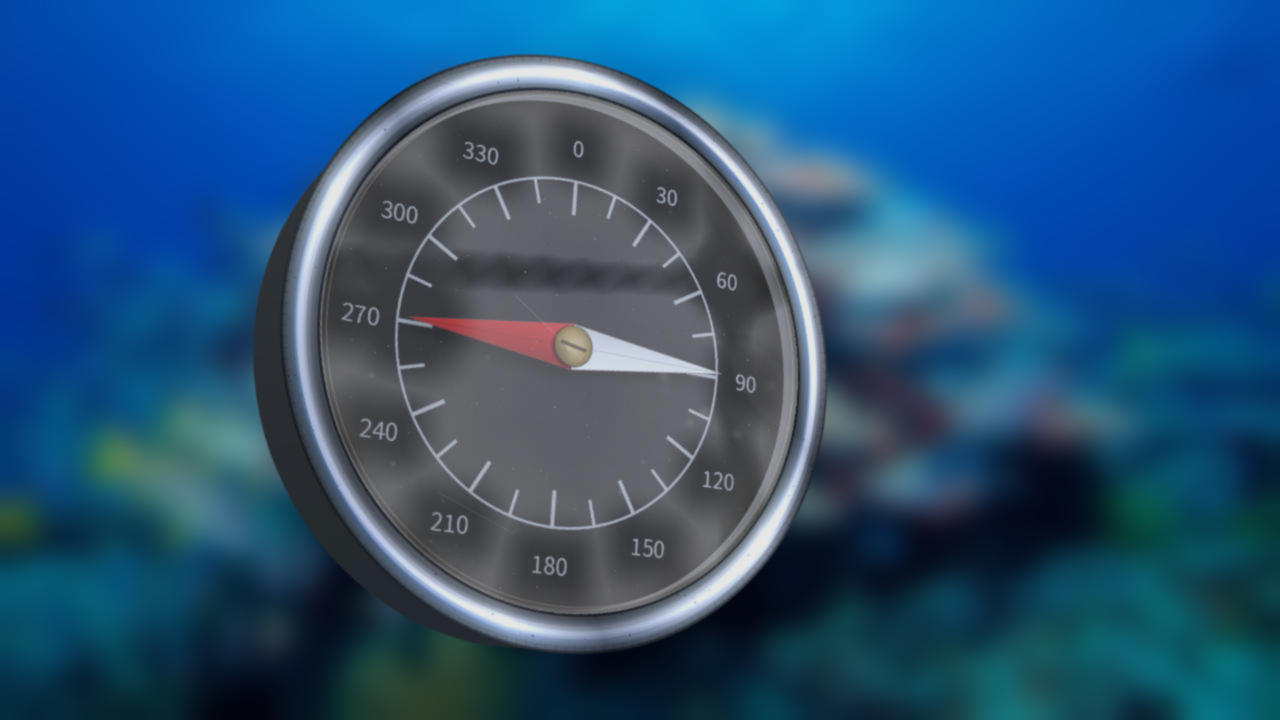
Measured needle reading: 270,°
